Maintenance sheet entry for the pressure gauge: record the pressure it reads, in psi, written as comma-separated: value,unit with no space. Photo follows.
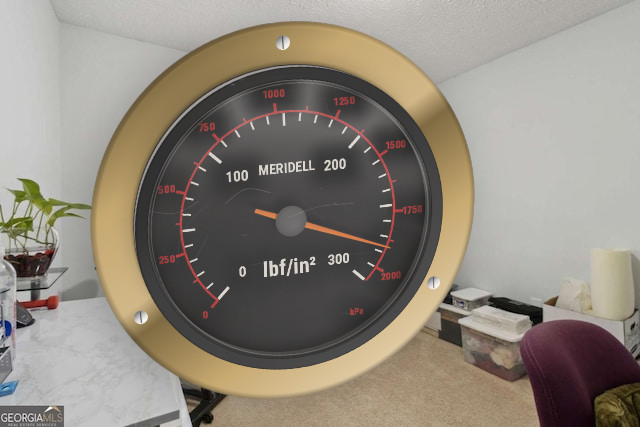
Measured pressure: 275,psi
